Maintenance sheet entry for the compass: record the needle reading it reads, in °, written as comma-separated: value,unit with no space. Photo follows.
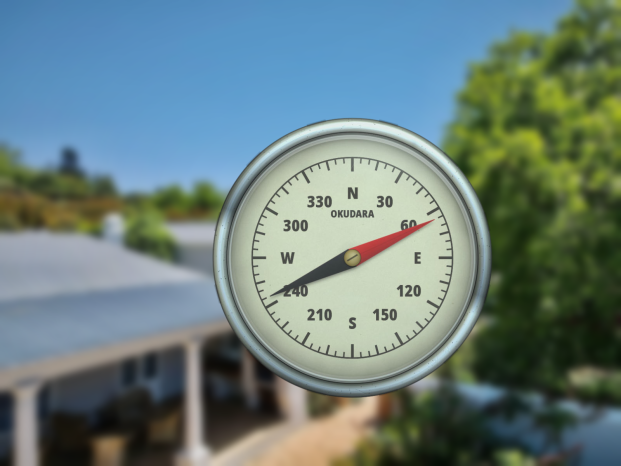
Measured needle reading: 65,°
